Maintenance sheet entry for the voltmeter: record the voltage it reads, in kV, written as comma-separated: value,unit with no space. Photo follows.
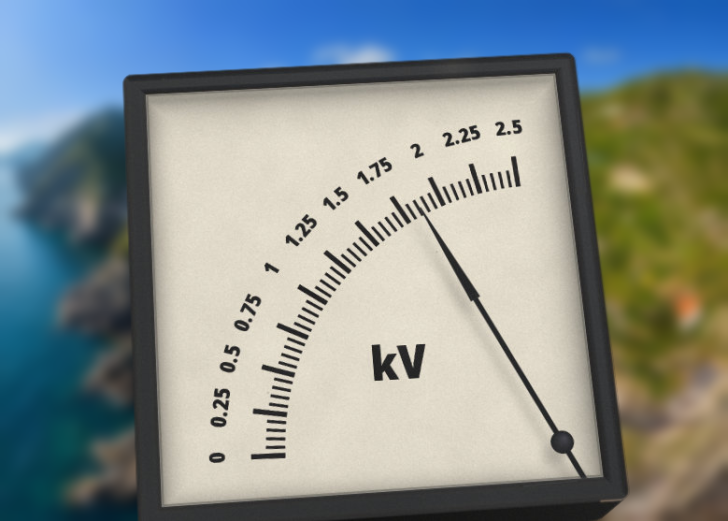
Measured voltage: 1.85,kV
